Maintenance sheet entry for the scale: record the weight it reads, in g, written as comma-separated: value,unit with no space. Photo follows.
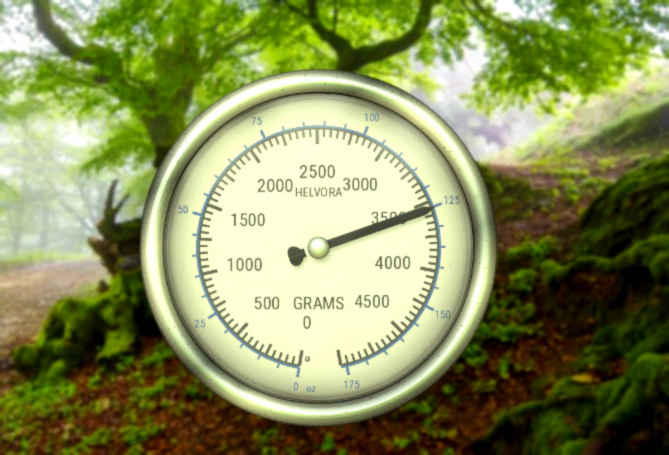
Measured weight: 3550,g
